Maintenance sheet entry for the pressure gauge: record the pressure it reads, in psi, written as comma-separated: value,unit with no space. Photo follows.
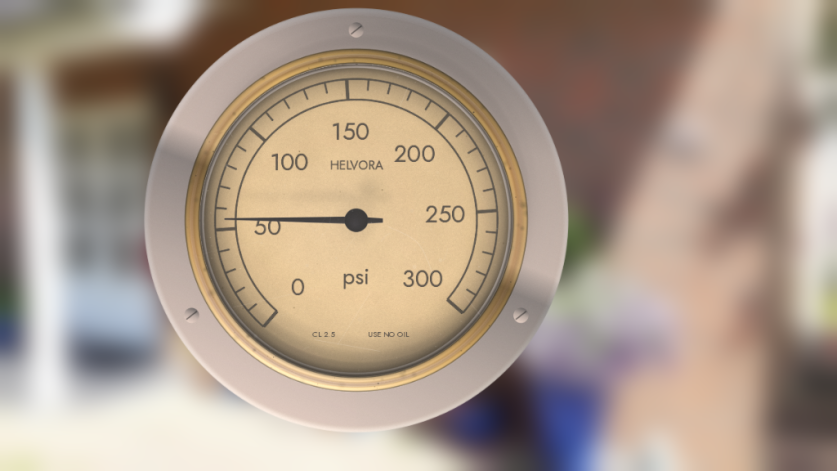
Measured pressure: 55,psi
